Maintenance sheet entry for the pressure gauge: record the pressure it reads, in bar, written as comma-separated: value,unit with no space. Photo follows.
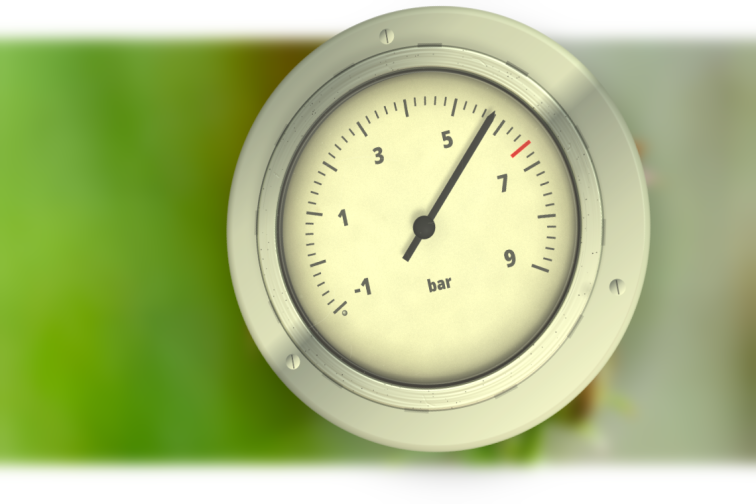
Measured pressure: 5.8,bar
